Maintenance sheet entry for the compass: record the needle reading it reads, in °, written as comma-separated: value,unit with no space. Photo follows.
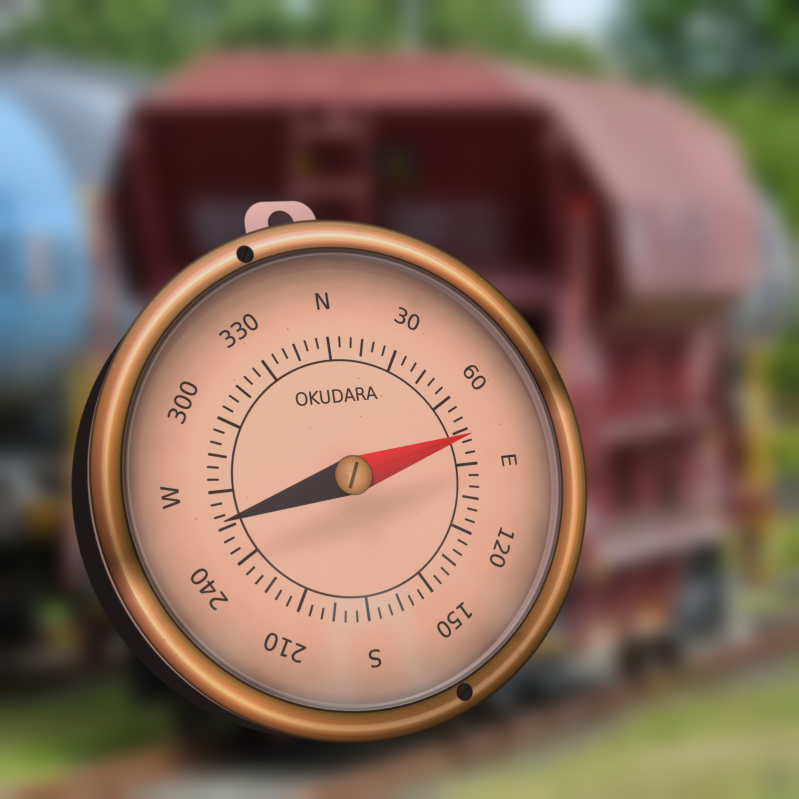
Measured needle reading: 77.5,°
